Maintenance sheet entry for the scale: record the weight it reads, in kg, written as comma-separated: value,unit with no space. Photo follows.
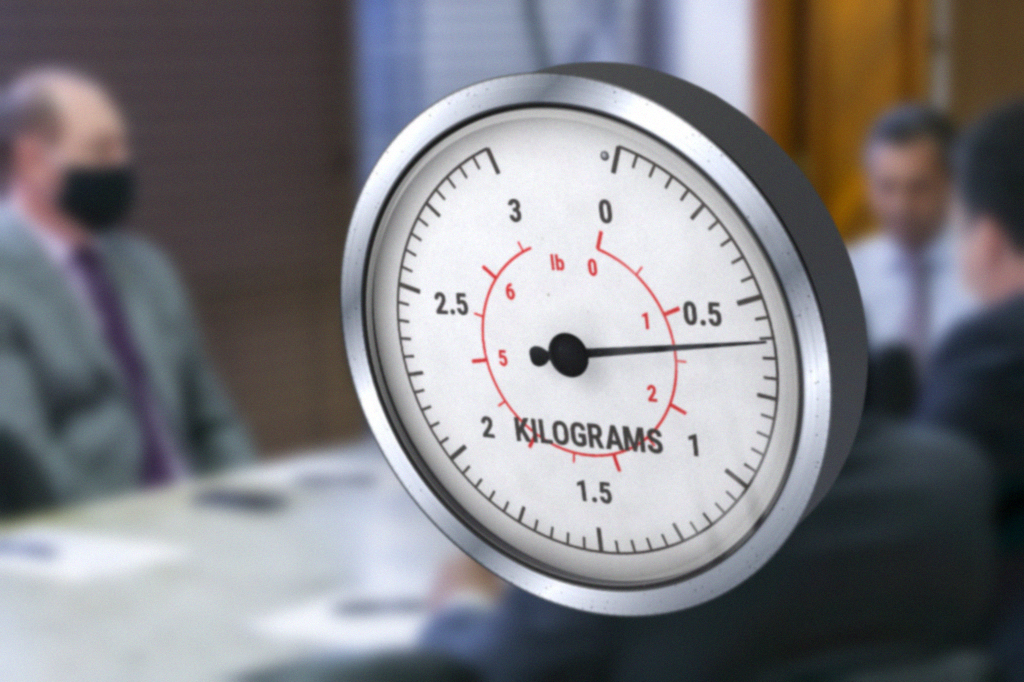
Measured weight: 0.6,kg
